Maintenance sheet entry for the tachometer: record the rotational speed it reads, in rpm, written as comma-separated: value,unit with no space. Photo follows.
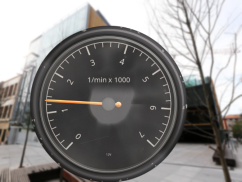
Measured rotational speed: 1300,rpm
